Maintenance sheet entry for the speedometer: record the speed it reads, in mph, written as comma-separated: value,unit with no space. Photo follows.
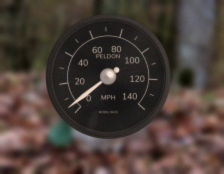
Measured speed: 5,mph
